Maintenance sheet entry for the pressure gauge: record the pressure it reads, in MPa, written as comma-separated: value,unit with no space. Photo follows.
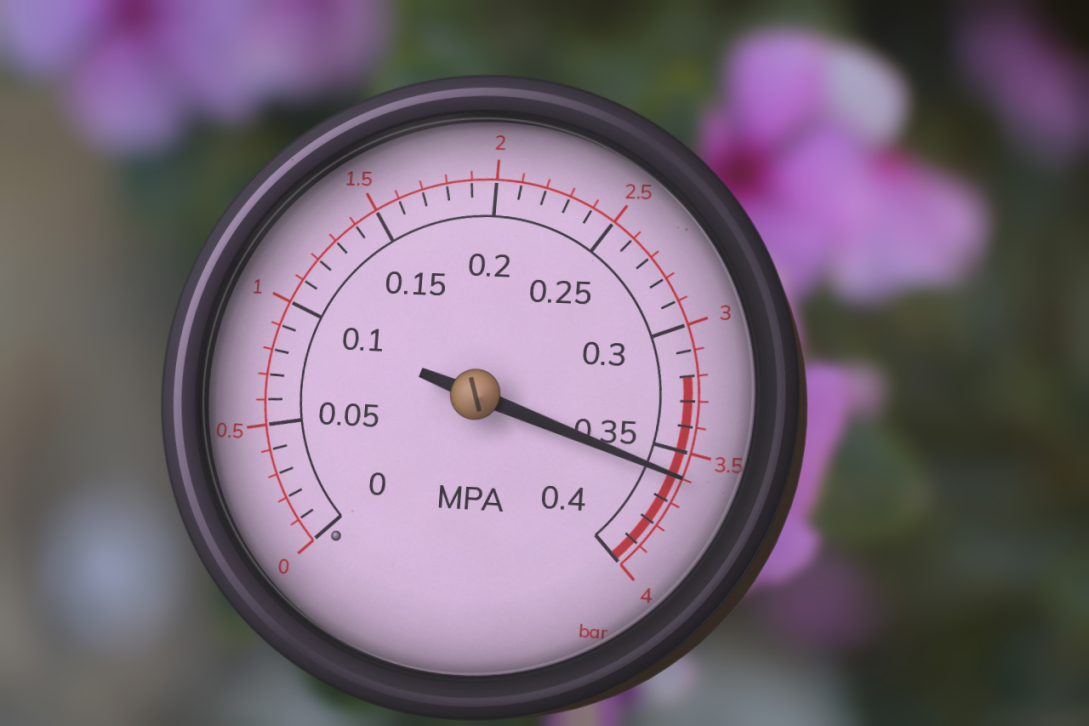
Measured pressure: 0.36,MPa
